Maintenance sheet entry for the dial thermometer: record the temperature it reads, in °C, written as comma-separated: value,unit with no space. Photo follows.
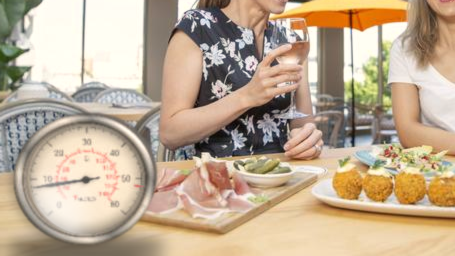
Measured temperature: 8,°C
